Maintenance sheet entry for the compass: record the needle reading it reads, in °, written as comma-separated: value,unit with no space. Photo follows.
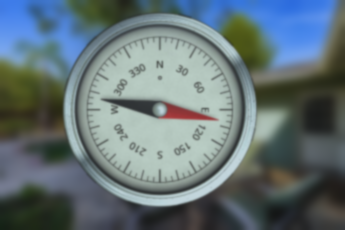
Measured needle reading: 100,°
